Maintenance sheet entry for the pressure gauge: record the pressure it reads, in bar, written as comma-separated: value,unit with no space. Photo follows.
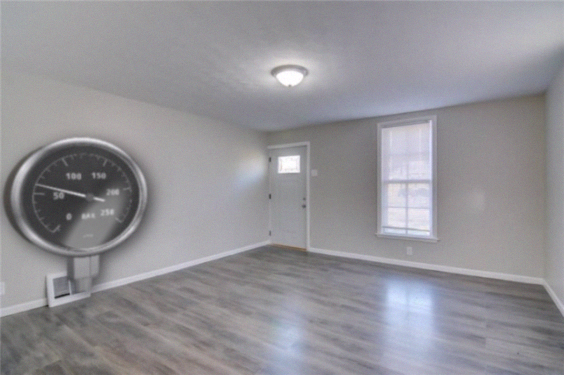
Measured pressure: 60,bar
